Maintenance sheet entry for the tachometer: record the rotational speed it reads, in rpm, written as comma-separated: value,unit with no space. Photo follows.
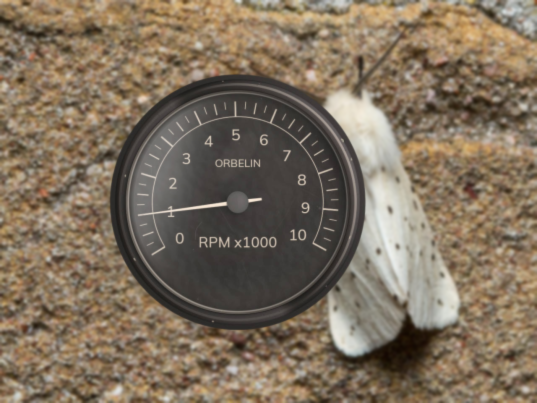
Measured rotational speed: 1000,rpm
